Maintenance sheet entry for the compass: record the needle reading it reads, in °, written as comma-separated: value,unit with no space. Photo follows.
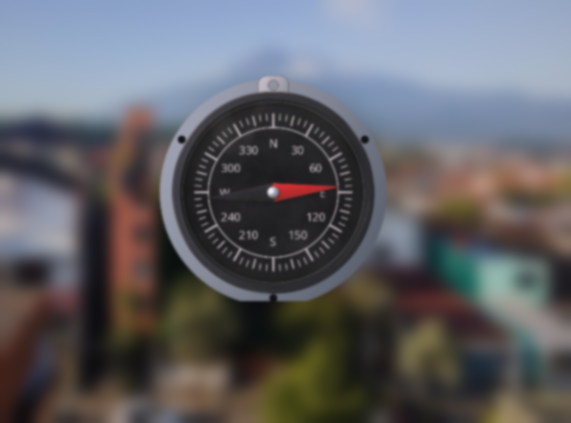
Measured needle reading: 85,°
